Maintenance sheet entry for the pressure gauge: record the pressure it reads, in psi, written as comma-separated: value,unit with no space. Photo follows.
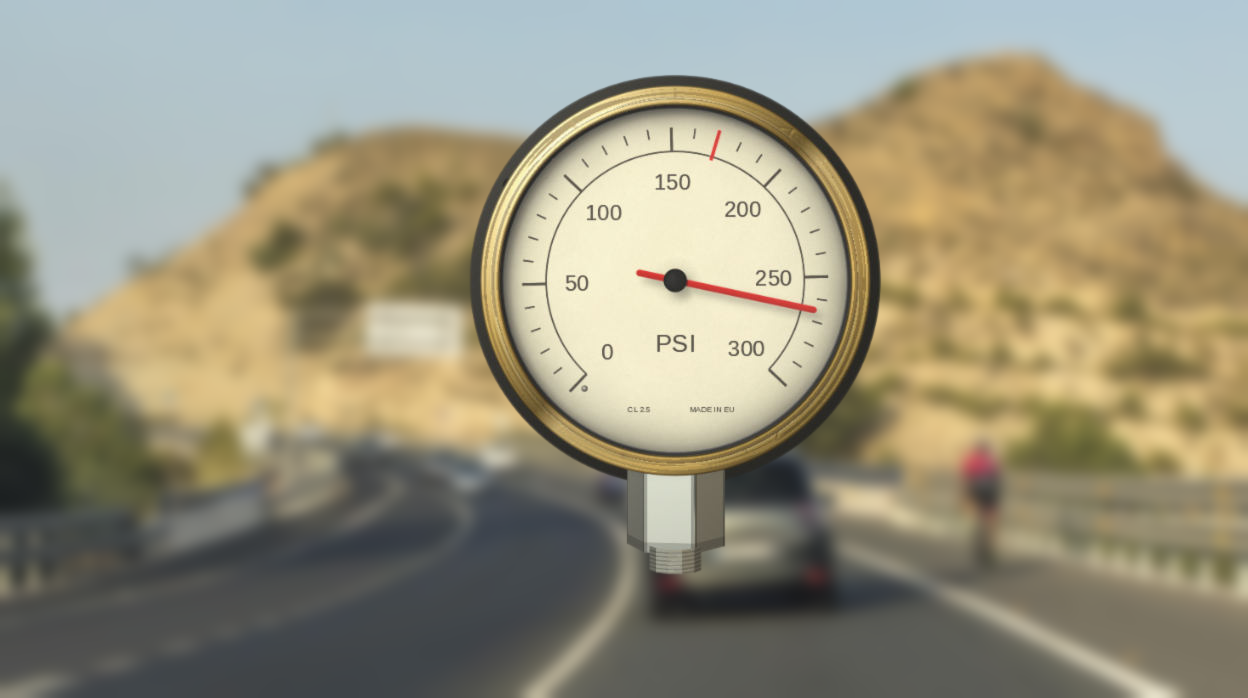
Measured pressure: 265,psi
